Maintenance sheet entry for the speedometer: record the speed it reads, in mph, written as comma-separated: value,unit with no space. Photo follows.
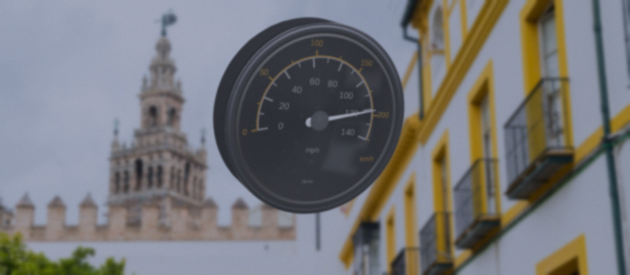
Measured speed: 120,mph
